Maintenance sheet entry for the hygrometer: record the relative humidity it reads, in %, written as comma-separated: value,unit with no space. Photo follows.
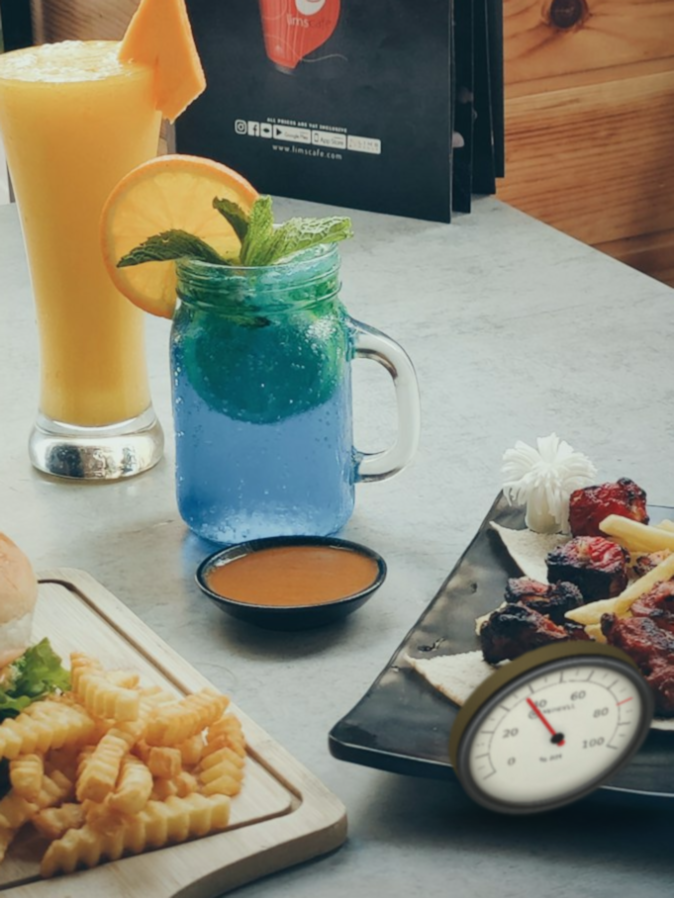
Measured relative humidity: 37.5,%
